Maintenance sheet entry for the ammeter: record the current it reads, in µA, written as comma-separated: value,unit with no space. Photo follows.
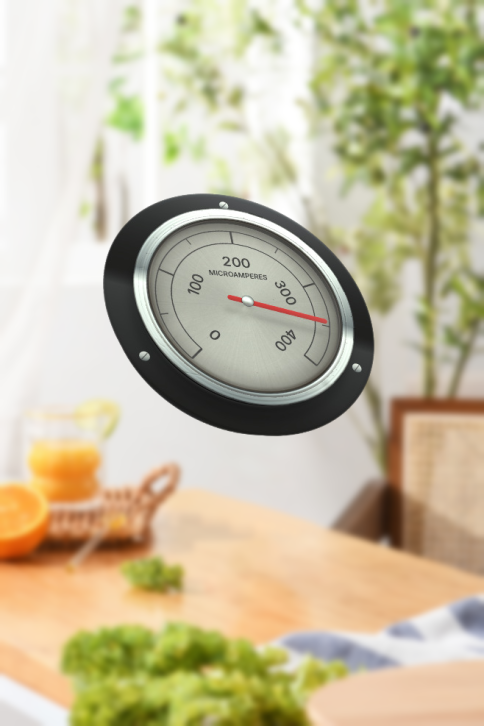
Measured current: 350,µA
